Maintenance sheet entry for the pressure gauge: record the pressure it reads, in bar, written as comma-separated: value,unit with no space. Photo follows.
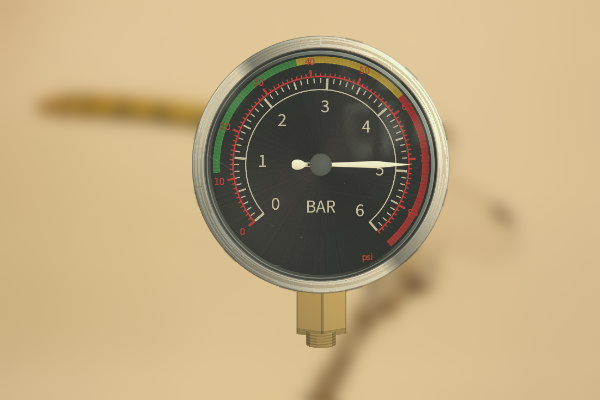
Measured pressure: 4.9,bar
